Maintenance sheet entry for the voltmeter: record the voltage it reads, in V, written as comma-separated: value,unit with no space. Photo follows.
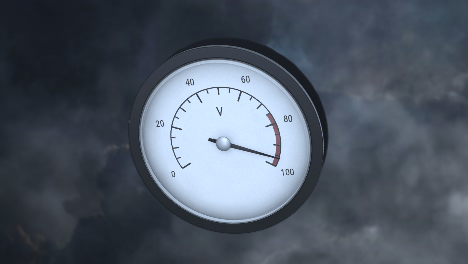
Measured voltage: 95,V
